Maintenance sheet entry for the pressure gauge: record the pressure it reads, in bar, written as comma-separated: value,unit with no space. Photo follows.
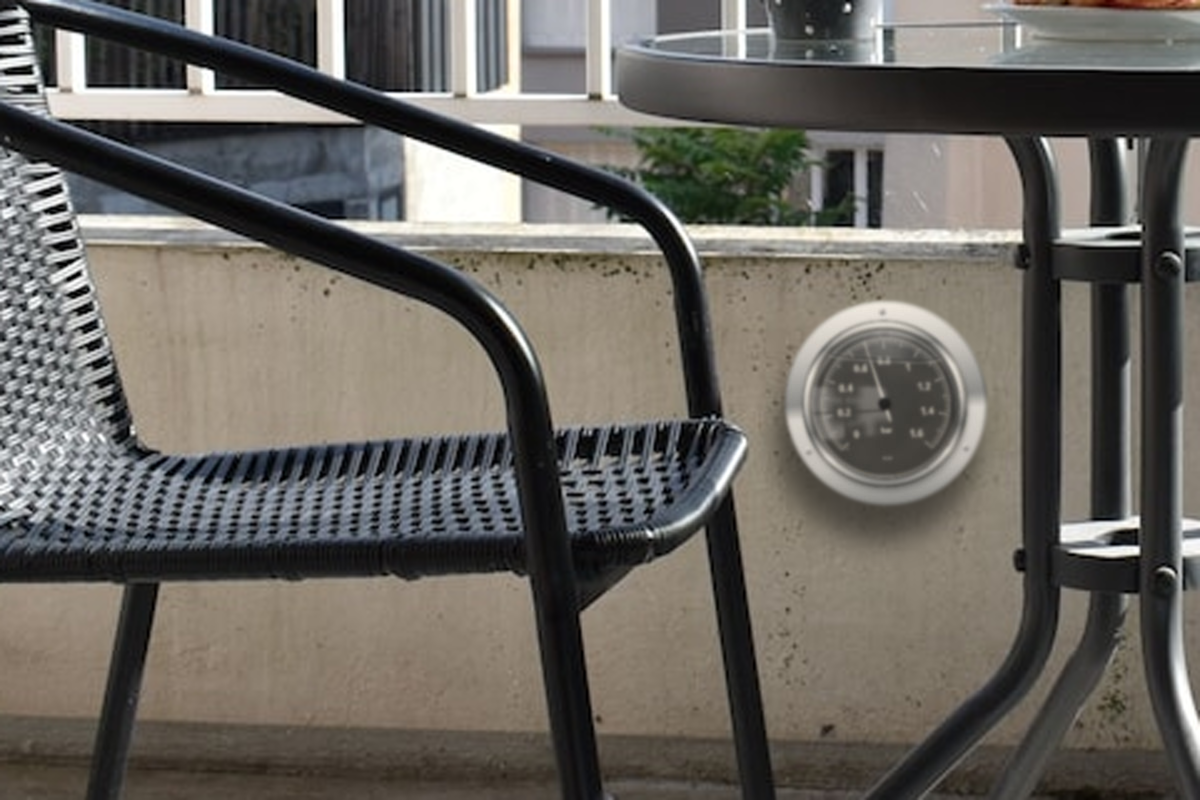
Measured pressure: 0.7,bar
